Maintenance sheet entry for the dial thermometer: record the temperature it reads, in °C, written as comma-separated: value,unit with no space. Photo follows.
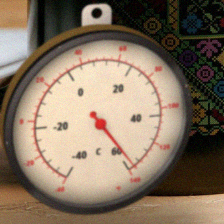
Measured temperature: 58,°C
